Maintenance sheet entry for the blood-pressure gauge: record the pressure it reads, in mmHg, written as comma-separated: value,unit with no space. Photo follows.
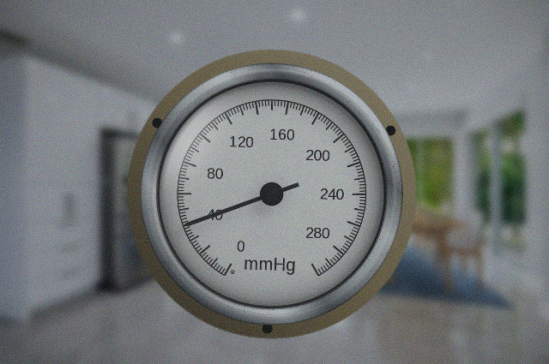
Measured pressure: 40,mmHg
